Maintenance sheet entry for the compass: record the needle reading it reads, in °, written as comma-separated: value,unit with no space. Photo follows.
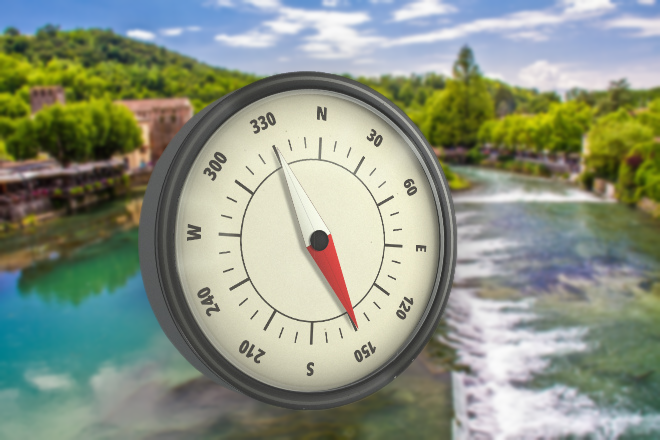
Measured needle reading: 150,°
